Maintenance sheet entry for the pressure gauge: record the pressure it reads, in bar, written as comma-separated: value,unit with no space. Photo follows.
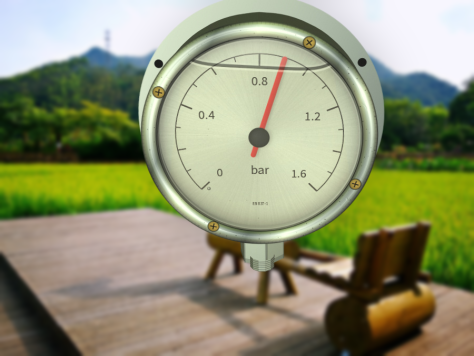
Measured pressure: 0.9,bar
